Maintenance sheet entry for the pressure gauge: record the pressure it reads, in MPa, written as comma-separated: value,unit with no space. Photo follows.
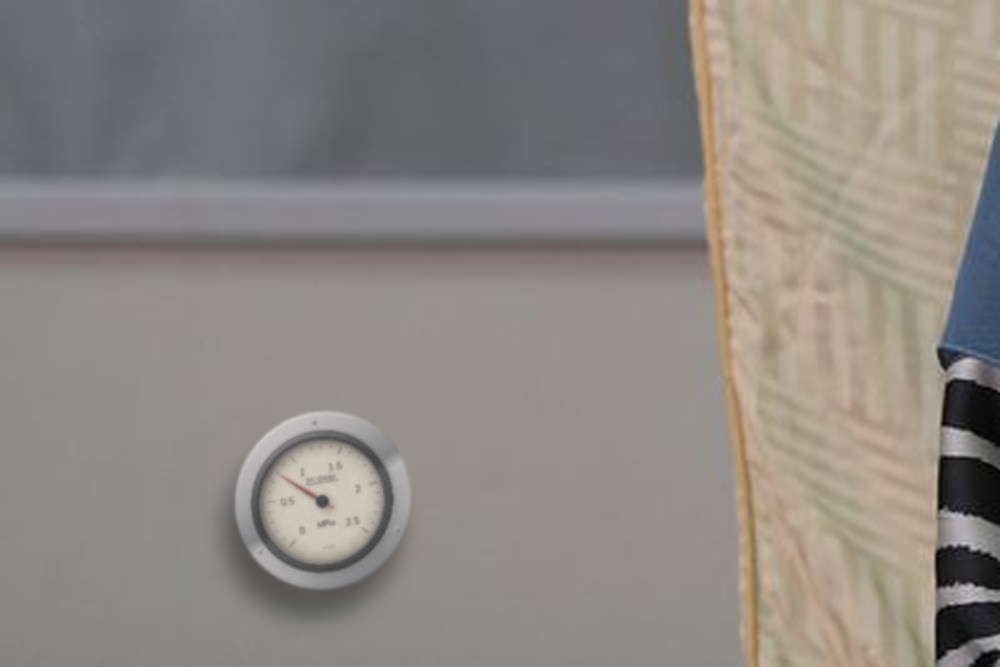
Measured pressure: 0.8,MPa
